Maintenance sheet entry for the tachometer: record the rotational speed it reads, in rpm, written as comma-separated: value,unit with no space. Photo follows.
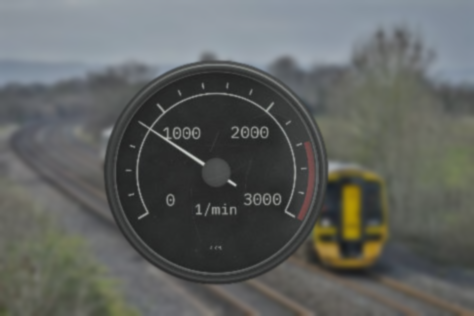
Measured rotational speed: 800,rpm
